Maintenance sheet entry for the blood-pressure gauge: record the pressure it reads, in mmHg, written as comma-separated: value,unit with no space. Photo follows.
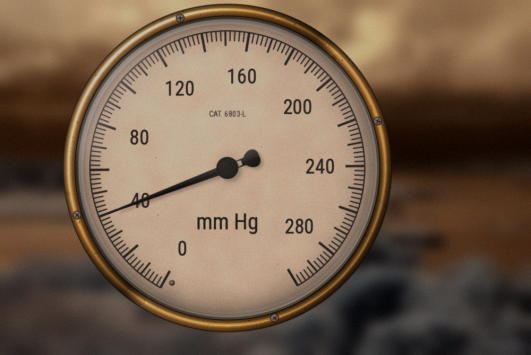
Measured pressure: 40,mmHg
